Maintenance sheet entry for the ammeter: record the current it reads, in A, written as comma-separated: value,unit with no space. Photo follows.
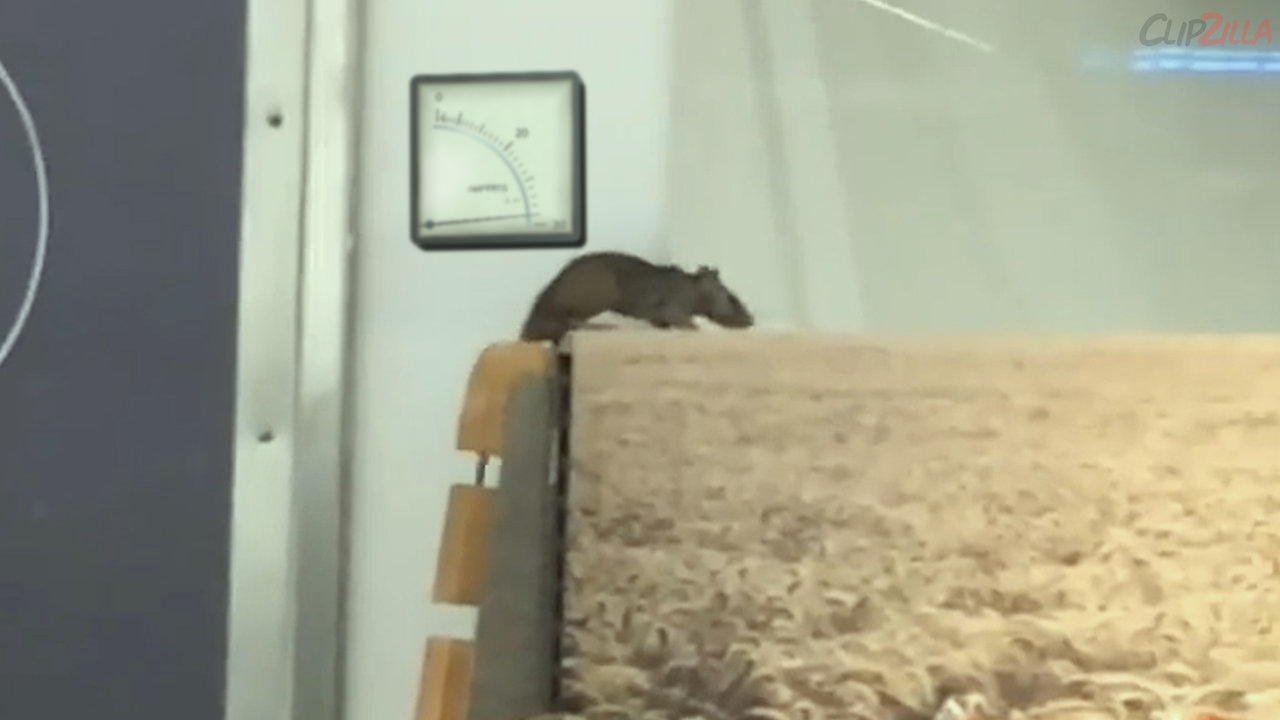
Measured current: 29,A
